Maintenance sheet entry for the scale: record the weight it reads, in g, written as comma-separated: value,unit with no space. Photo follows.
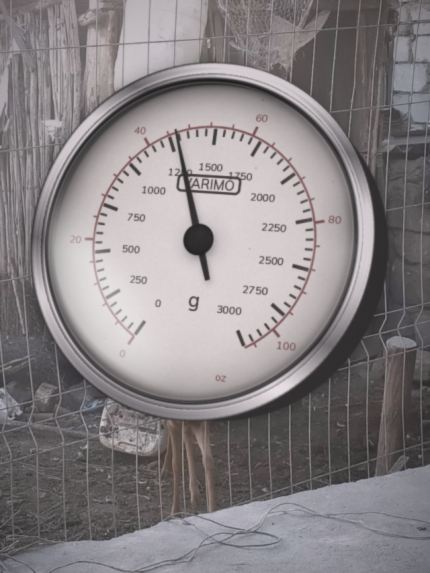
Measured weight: 1300,g
